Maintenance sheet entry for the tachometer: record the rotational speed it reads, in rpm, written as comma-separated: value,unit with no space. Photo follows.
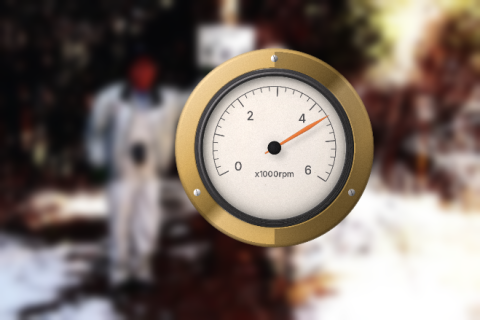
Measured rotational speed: 4400,rpm
